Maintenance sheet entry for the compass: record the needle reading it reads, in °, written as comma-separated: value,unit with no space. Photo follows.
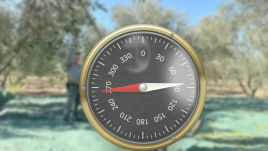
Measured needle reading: 265,°
